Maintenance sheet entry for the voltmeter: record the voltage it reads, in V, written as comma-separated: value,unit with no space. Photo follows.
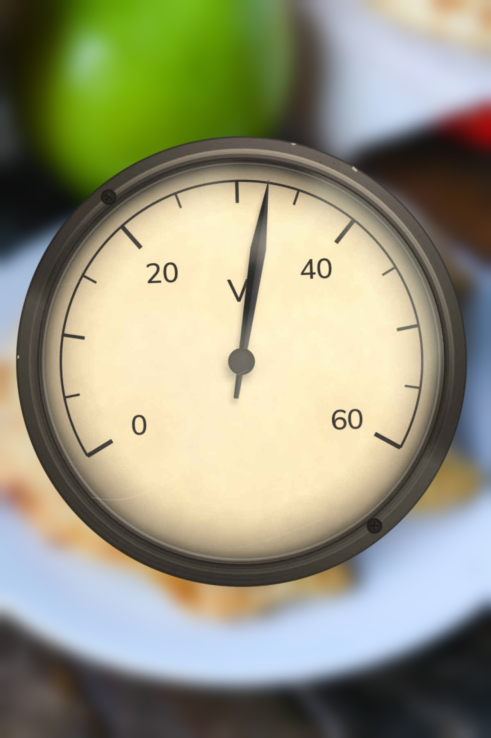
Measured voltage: 32.5,V
